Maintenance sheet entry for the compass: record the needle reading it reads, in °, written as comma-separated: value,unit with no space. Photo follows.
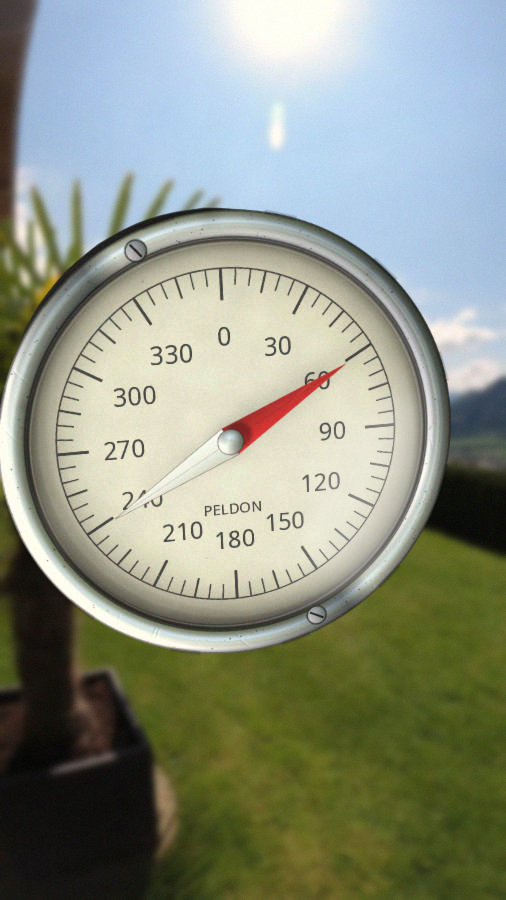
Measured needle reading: 60,°
